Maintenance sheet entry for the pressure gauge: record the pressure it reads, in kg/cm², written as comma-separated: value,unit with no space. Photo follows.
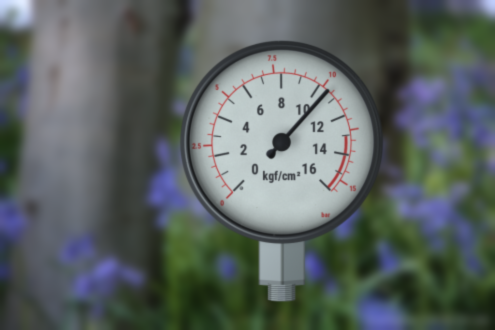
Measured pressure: 10.5,kg/cm²
